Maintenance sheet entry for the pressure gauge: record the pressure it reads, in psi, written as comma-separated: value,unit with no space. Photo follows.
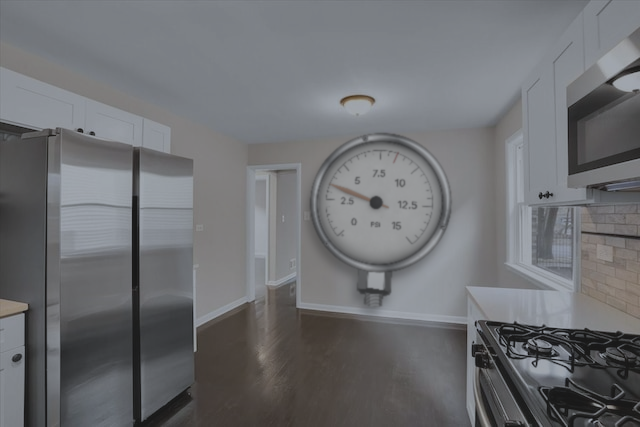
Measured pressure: 3.5,psi
